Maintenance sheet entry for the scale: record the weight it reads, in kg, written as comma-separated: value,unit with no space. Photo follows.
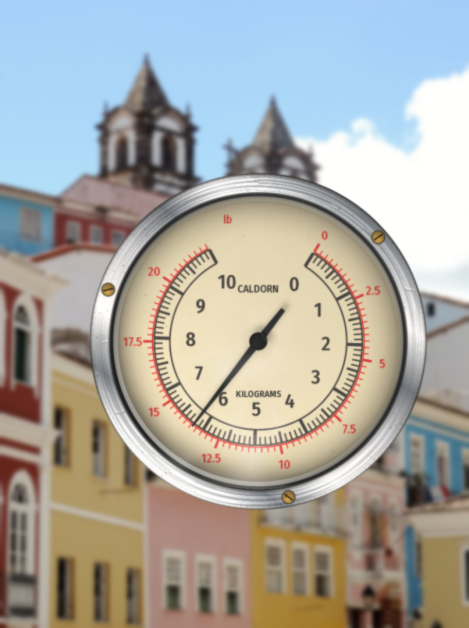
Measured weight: 6.2,kg
